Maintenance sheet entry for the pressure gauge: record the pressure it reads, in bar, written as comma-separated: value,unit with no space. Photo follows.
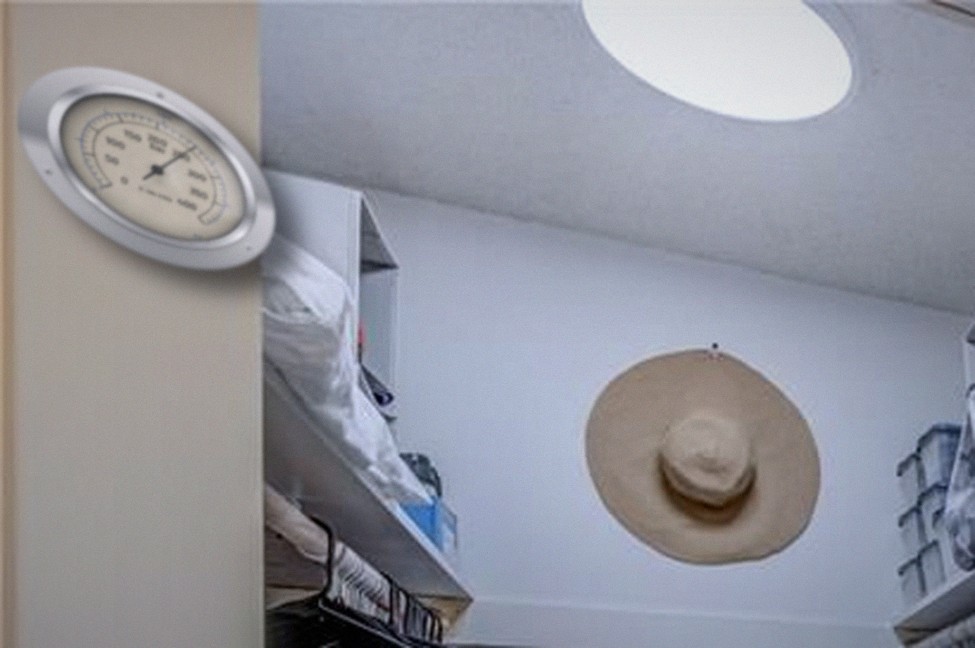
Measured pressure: 250,bar
